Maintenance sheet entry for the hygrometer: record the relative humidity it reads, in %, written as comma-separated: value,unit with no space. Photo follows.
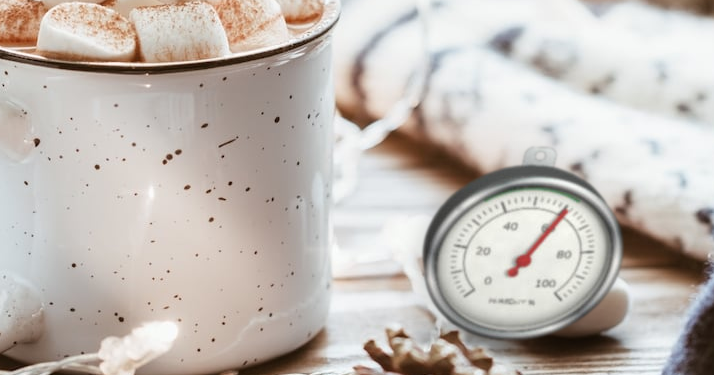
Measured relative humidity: 60,%
